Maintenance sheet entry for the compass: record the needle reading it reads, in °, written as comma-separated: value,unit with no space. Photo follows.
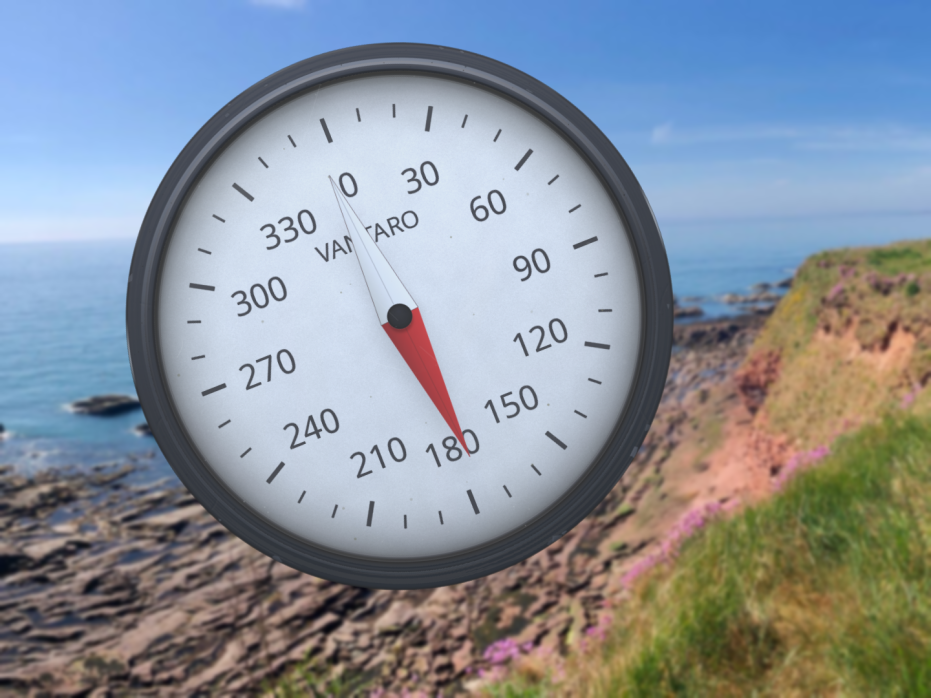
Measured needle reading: 175,°
